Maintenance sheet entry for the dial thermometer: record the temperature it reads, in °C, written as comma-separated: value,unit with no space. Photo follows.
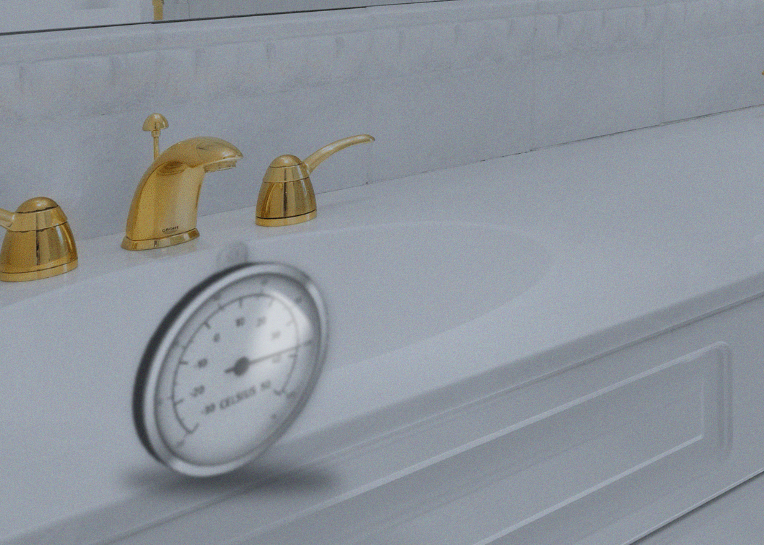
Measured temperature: 37.5,°C
